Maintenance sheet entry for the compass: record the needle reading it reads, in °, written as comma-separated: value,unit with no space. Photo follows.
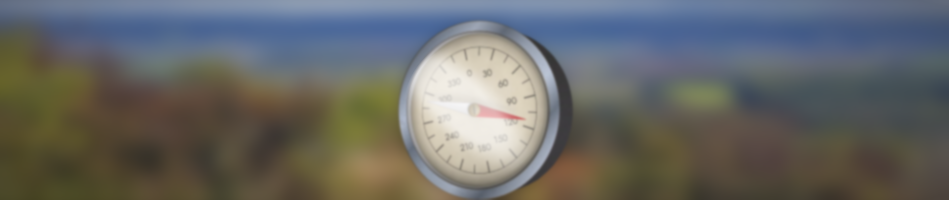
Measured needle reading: 112.5,°
